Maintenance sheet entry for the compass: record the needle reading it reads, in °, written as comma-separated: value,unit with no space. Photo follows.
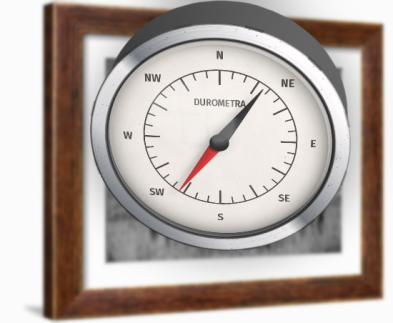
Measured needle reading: 215,°
